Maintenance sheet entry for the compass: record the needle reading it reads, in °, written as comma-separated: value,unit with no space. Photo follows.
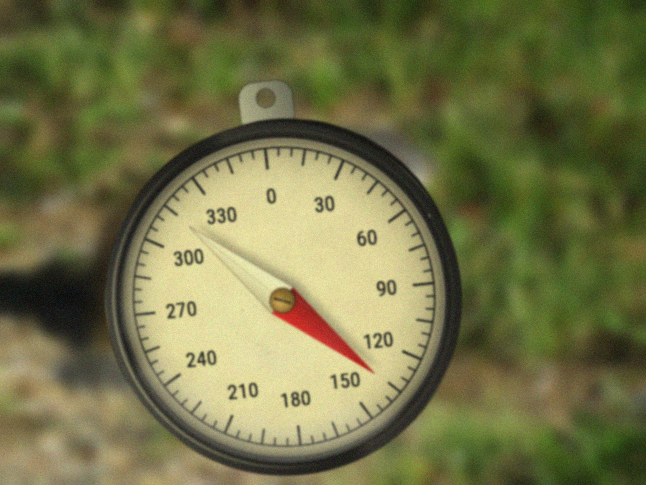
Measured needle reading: 135,°
